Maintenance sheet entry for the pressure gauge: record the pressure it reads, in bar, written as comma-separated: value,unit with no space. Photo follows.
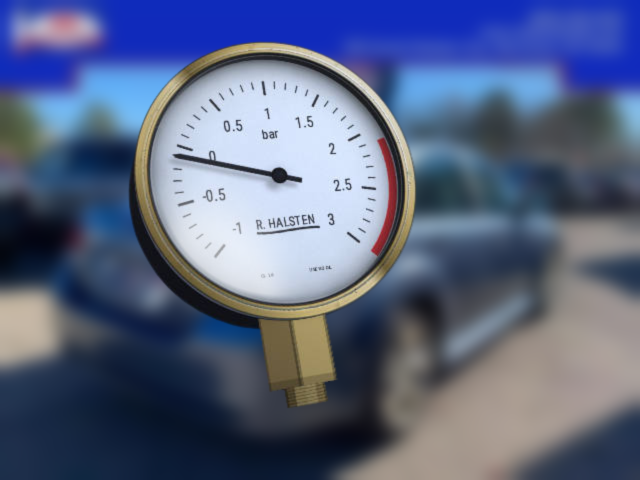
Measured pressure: -0.1,bar
